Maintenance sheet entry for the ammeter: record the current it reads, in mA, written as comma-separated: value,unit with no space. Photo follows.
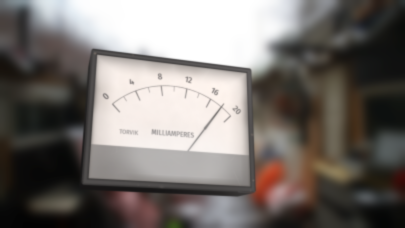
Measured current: 18,mA
